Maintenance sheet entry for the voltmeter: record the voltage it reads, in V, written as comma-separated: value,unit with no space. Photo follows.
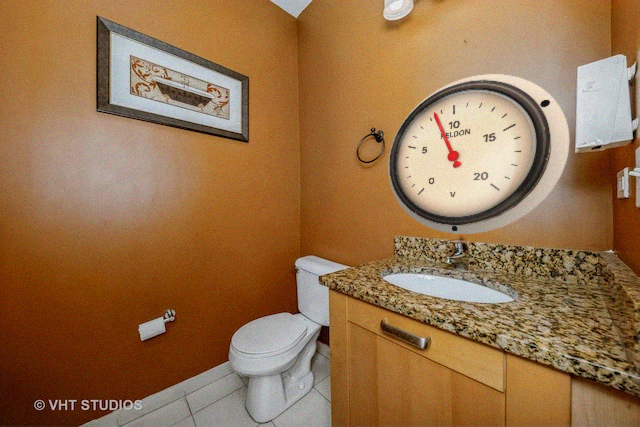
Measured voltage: 8.5,V
